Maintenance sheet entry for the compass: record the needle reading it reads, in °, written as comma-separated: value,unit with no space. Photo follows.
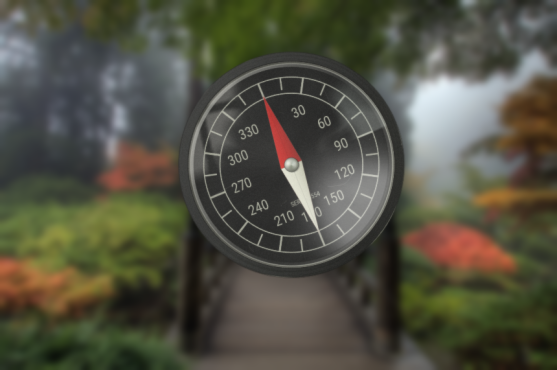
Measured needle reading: 0,°
